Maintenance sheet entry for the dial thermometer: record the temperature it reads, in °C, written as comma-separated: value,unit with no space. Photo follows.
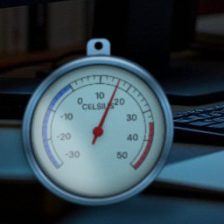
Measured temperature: 16,°C
